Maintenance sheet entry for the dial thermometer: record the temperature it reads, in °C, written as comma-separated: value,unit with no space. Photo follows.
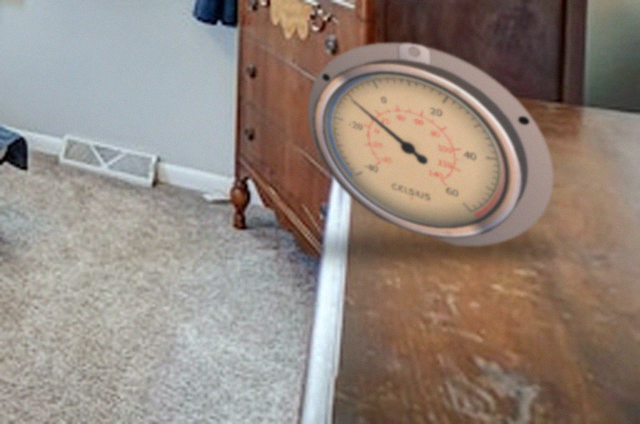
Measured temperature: -10,°C
